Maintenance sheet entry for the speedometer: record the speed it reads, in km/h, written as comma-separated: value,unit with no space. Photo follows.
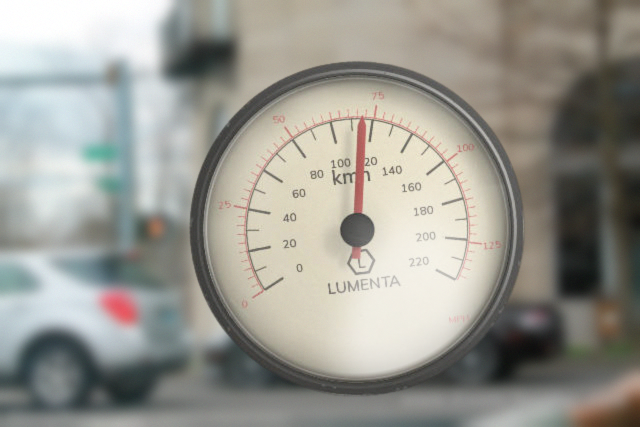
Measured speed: 115,km/h
